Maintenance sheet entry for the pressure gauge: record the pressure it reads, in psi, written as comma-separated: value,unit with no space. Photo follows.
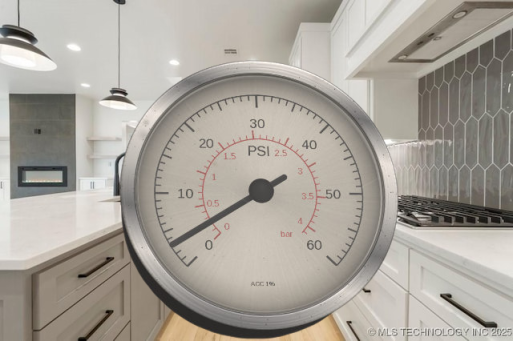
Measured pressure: 3,psi
